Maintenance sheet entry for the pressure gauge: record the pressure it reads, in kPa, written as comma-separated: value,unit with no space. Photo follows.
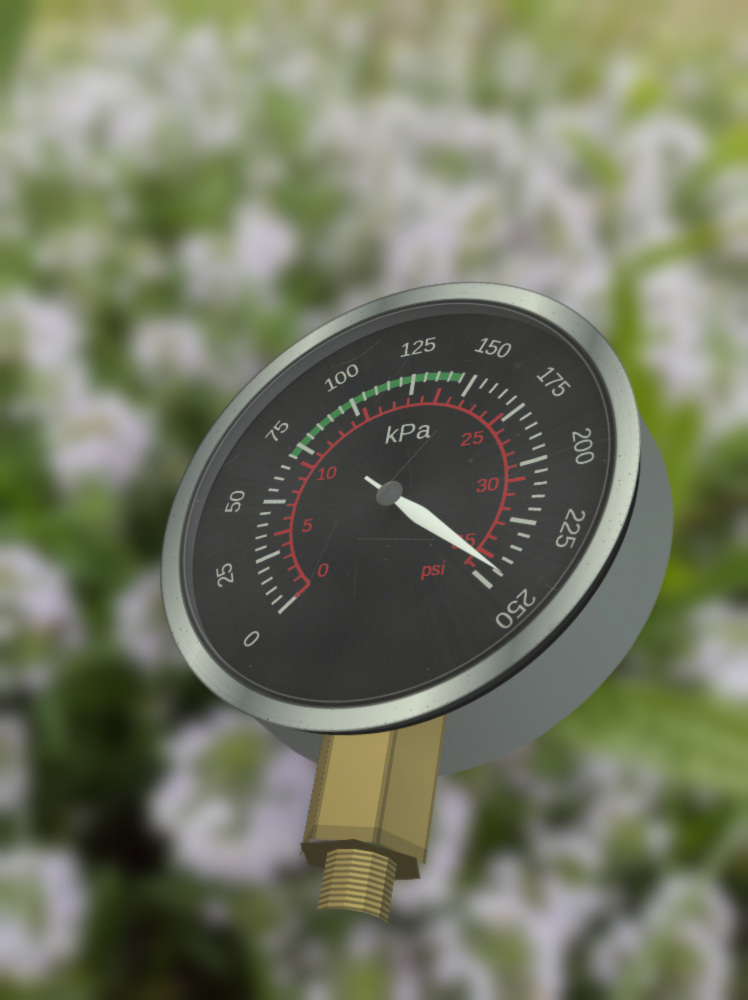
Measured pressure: 245,kPa
